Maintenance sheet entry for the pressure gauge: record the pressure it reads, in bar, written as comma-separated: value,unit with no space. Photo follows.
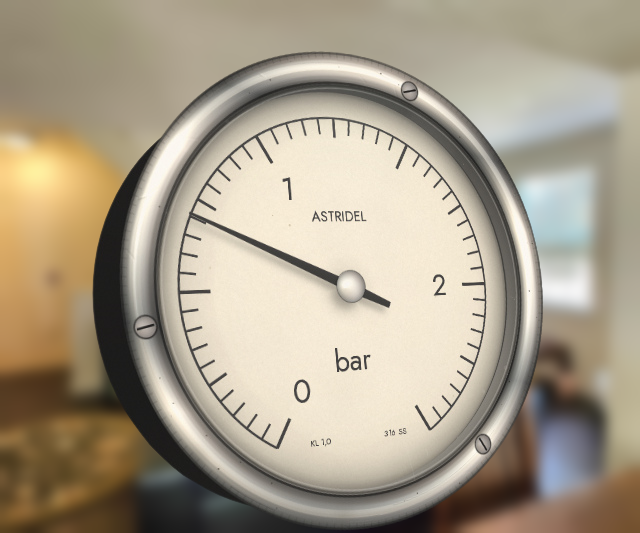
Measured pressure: 0.7,bar
